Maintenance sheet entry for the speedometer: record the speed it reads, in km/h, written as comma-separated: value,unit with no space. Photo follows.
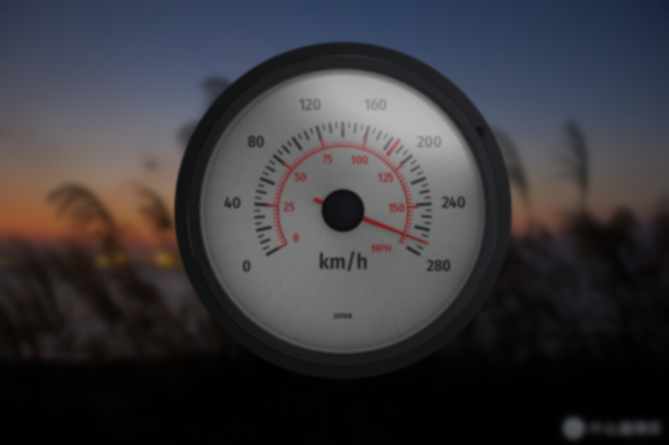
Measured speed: 270,km/h
